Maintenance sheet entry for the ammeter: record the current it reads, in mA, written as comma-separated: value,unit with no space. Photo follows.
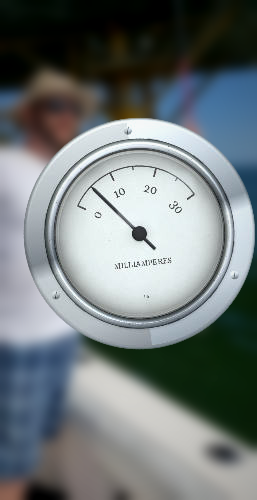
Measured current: 5,mA
